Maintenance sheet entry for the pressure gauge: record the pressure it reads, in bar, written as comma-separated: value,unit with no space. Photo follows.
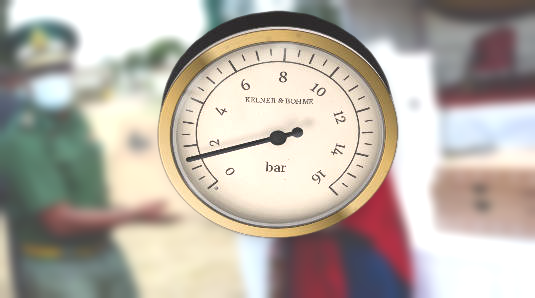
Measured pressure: 1.5,bar
